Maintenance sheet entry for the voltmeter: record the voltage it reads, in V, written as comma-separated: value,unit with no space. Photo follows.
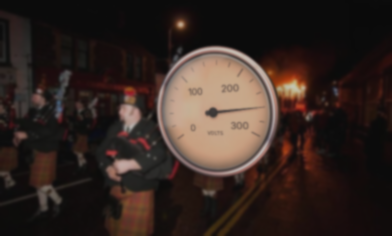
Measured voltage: 260,V
